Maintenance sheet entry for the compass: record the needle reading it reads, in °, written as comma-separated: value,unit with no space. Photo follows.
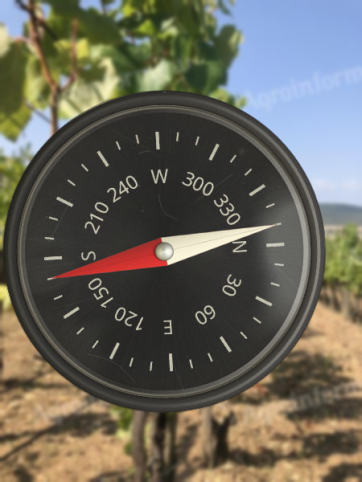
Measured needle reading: 170,°
